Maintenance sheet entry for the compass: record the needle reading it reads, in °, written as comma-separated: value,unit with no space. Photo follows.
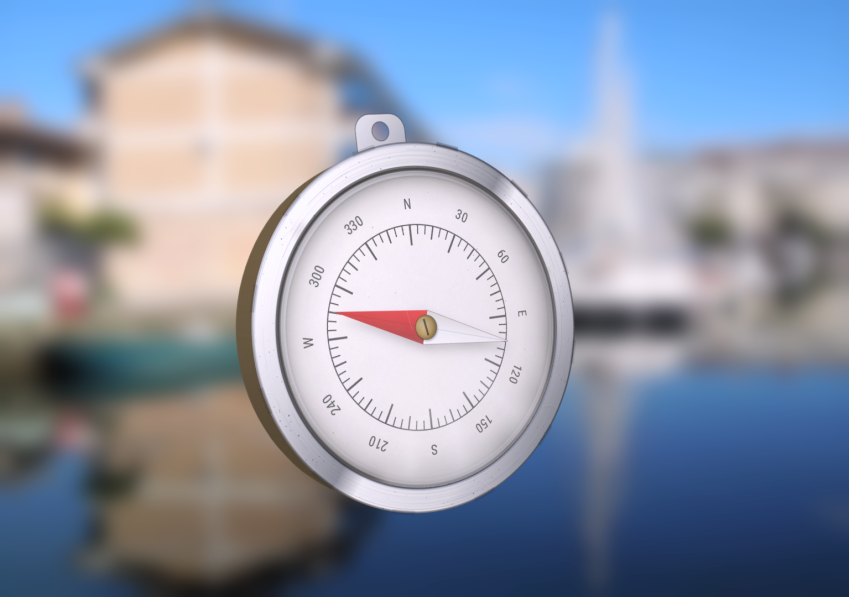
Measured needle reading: 285,°
